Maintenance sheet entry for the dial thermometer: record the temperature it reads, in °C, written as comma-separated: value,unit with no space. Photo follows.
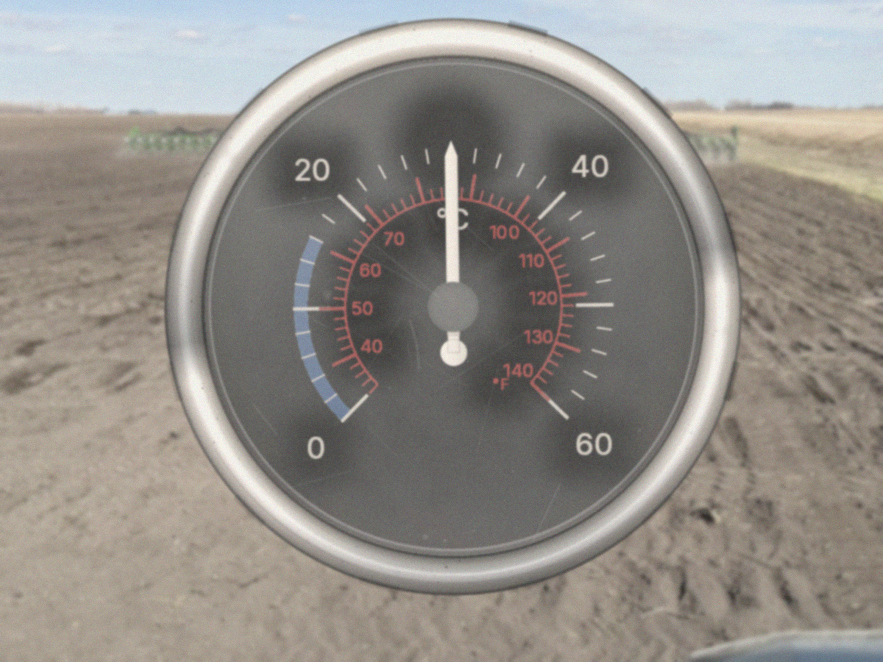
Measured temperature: 30,°C
